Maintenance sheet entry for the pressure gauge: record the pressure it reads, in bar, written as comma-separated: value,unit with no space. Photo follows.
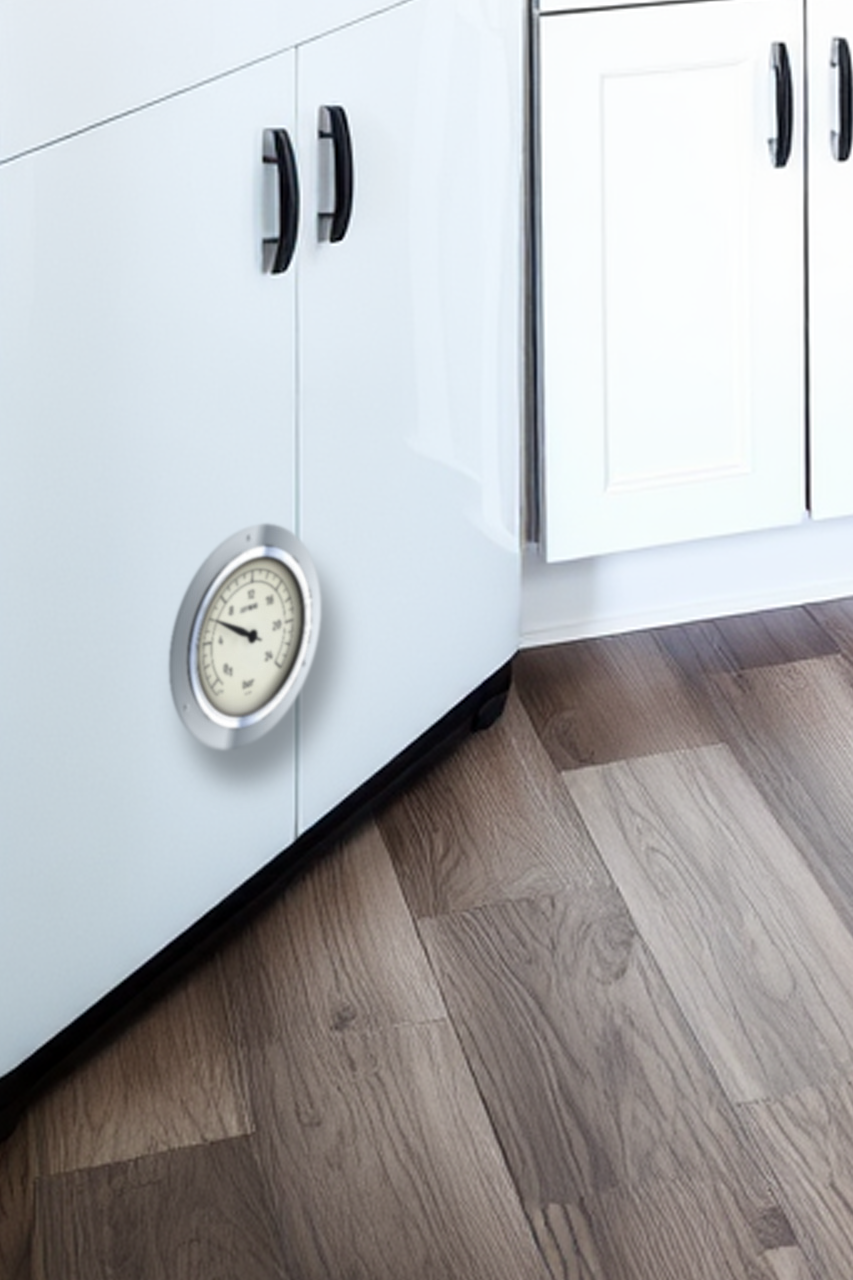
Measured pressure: 6,bar
